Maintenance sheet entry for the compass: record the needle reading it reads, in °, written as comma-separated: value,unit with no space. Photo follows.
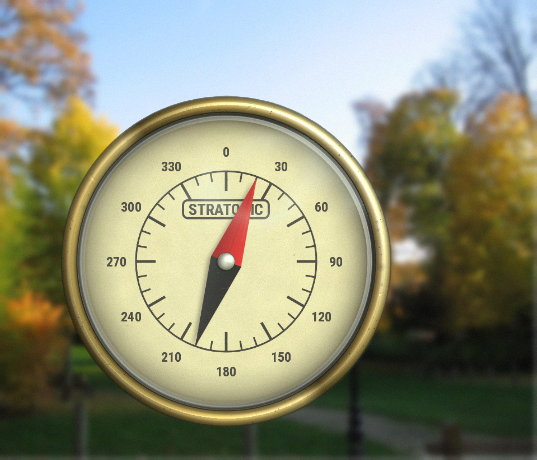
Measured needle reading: 20,°
